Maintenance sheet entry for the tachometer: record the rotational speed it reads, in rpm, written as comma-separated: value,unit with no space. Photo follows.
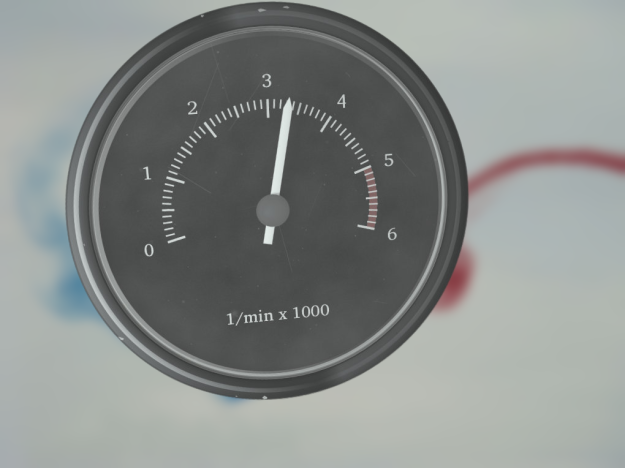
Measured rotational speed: 3300,rpm
